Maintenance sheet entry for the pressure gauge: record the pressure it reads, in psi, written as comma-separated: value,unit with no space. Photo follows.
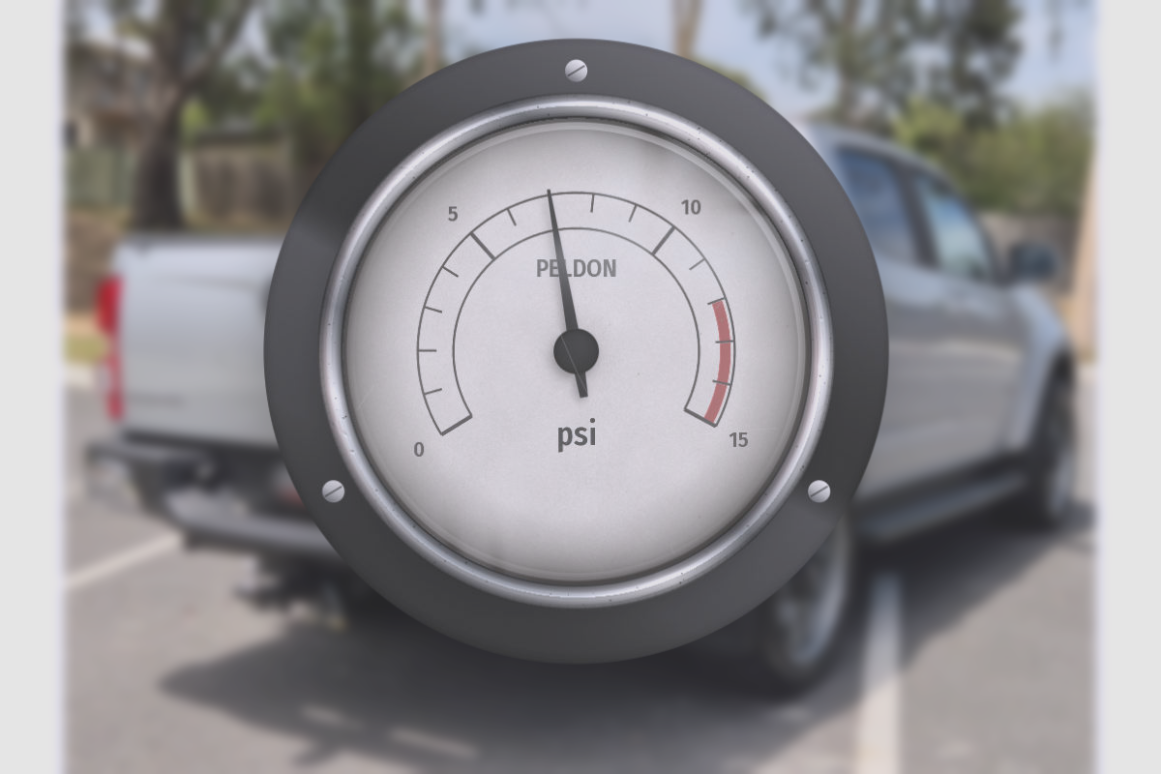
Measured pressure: 7,psi
